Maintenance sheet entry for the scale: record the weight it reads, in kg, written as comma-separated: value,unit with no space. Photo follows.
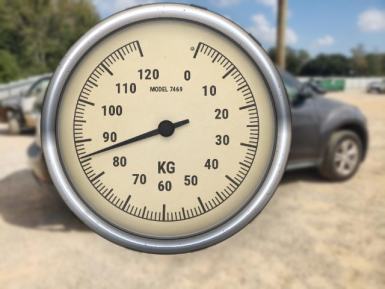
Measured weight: 86,kg
